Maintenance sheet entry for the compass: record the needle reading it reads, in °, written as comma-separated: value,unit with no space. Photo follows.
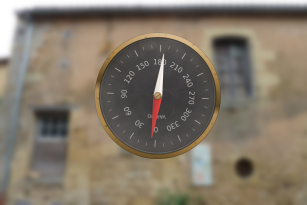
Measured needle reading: 5,°
